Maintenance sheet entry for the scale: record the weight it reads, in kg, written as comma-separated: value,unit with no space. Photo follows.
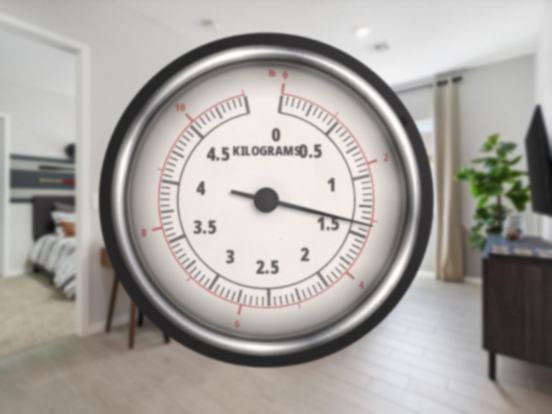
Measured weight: 1.4,kg
